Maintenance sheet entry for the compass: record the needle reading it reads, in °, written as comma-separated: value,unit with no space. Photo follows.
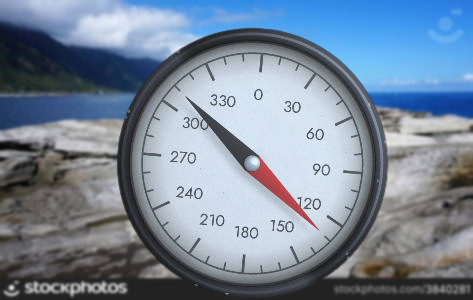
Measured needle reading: 130,°
